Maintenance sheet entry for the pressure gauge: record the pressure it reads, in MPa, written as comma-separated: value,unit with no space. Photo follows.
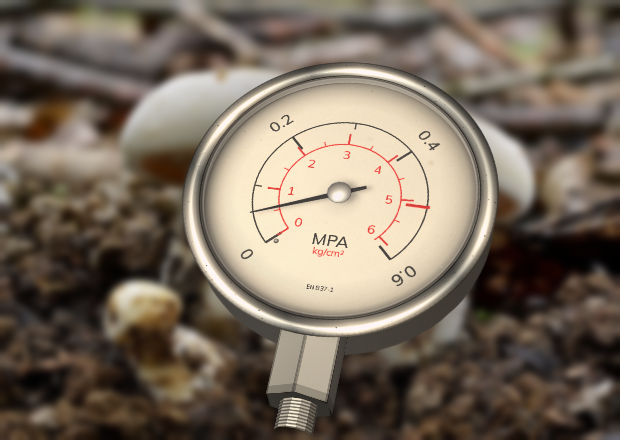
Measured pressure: 0.05,MPa
